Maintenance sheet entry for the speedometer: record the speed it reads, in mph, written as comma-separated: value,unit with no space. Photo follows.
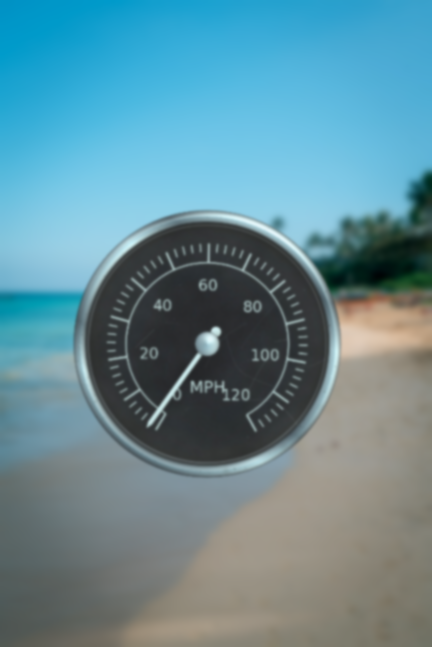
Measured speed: 2,mph
